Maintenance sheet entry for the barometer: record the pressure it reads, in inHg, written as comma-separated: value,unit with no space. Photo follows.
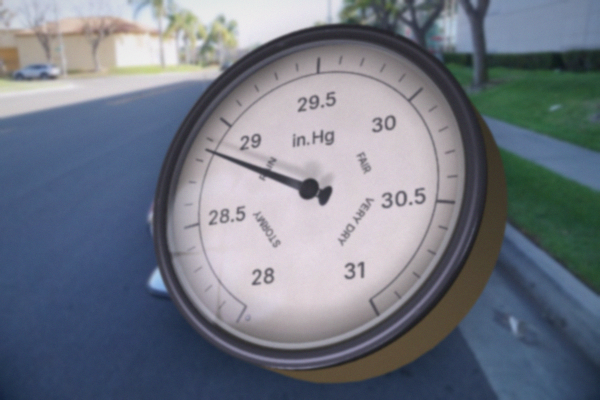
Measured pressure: 28.85,inHg
